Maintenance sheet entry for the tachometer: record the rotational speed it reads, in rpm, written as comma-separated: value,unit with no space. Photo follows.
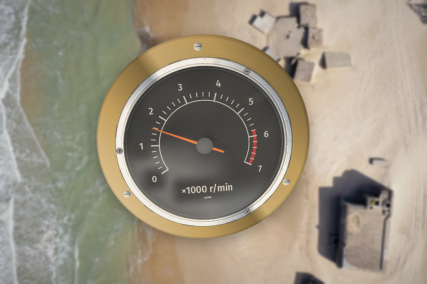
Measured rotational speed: 1600,rpm
